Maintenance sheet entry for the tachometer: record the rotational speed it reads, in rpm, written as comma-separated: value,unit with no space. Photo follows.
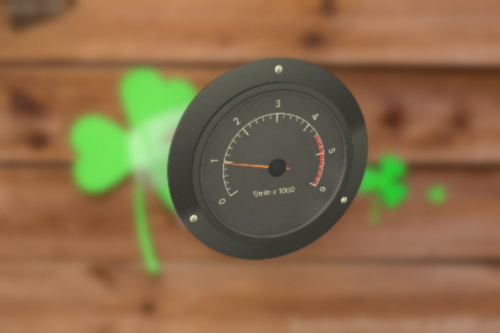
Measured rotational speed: 1000,rpm
